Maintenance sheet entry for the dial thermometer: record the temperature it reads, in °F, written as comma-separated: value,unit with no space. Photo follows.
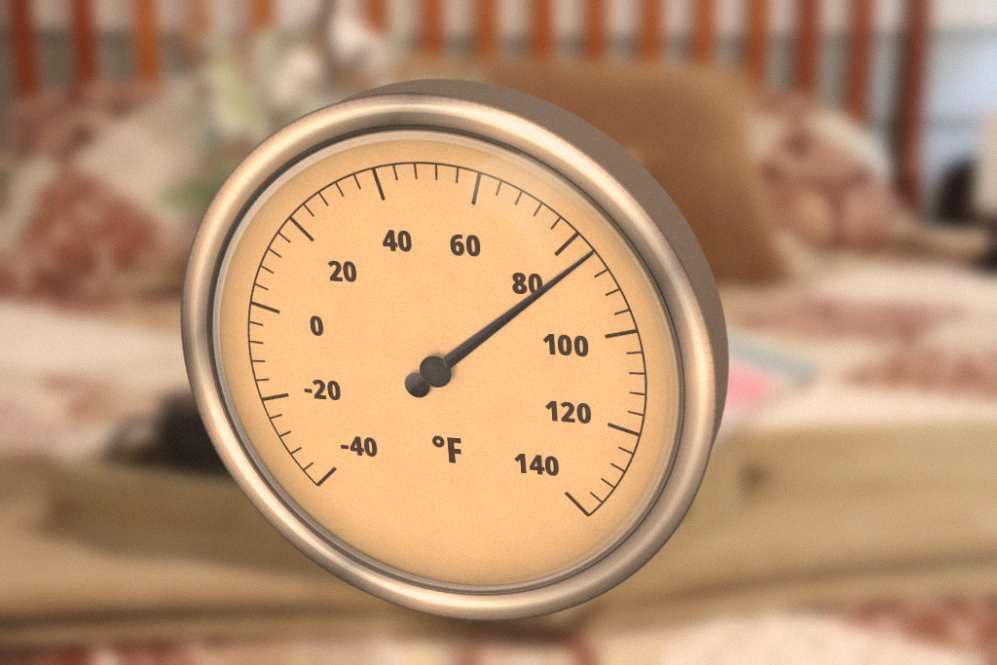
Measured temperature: 84,°F
